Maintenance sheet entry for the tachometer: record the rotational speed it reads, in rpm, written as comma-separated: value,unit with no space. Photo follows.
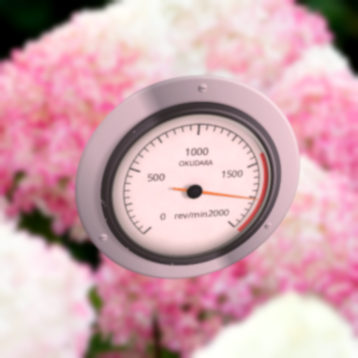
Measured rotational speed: 1750,rpm
